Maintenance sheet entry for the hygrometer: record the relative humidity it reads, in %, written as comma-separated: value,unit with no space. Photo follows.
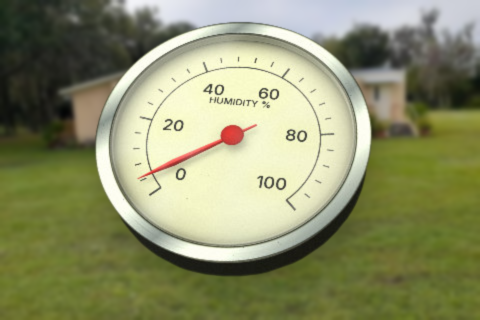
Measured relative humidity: 4,%
